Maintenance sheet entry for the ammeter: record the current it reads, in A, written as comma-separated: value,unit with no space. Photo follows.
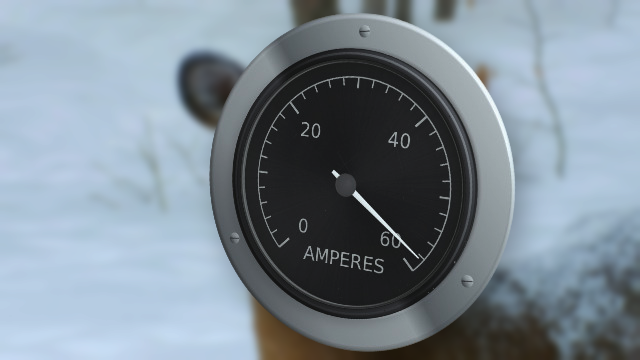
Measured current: 58,A
